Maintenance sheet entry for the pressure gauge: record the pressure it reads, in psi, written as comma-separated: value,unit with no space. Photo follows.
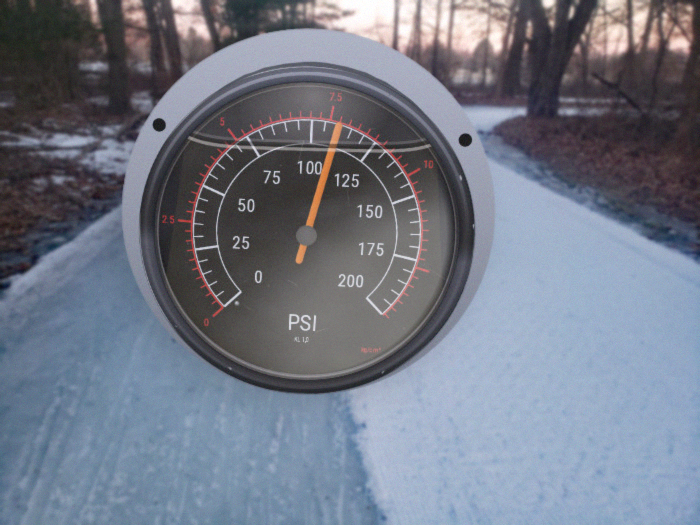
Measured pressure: 110,psi
